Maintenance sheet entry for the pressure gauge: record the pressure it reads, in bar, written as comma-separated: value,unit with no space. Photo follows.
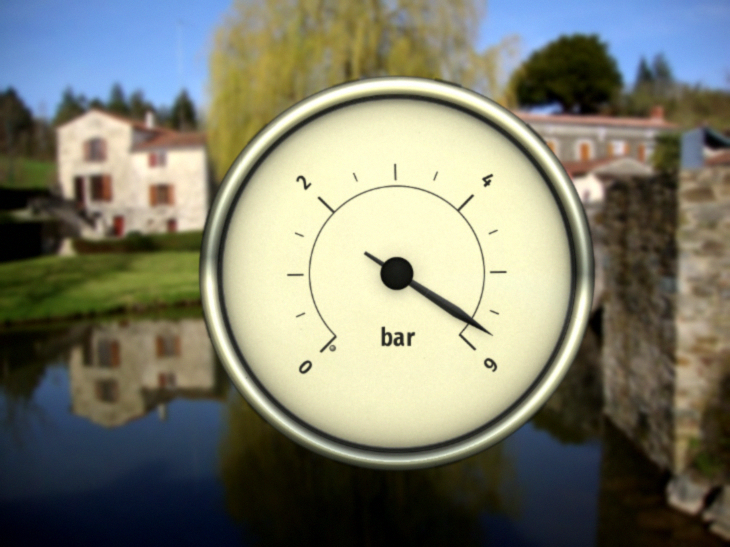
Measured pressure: 5.75,bar
